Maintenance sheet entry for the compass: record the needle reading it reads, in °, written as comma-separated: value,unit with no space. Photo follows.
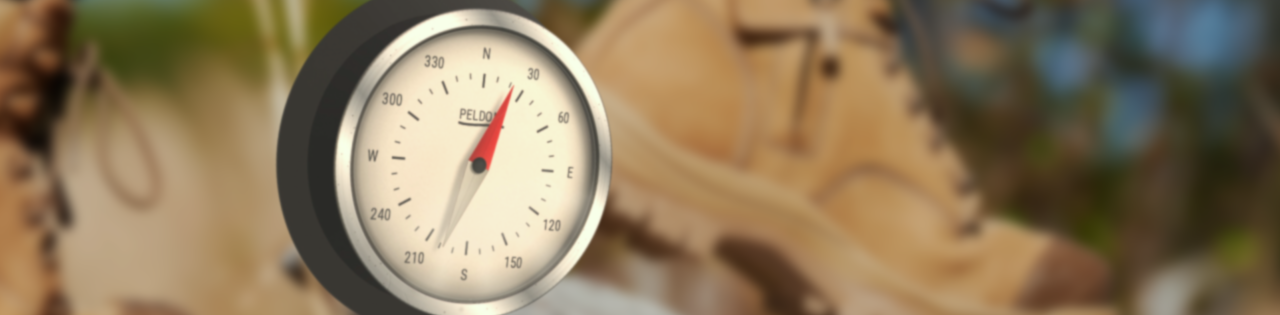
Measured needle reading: 20,°
